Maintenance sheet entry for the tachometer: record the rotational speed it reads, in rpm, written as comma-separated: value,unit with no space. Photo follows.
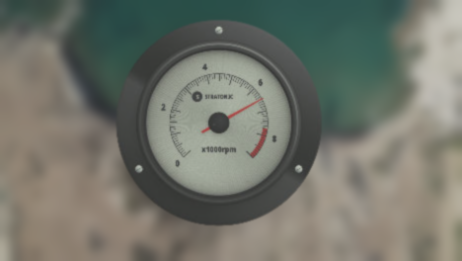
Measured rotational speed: 6500,rpm
